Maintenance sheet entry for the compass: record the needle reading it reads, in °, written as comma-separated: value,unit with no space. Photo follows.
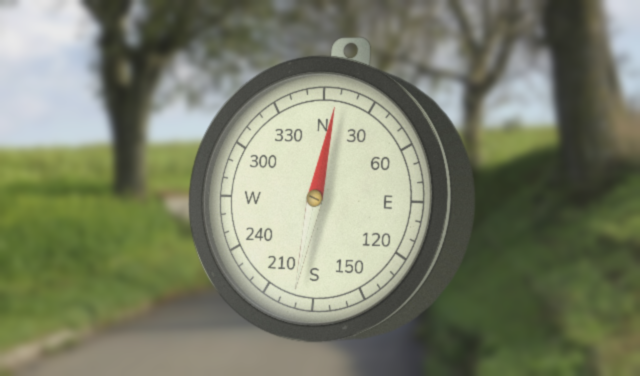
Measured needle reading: 10,°
